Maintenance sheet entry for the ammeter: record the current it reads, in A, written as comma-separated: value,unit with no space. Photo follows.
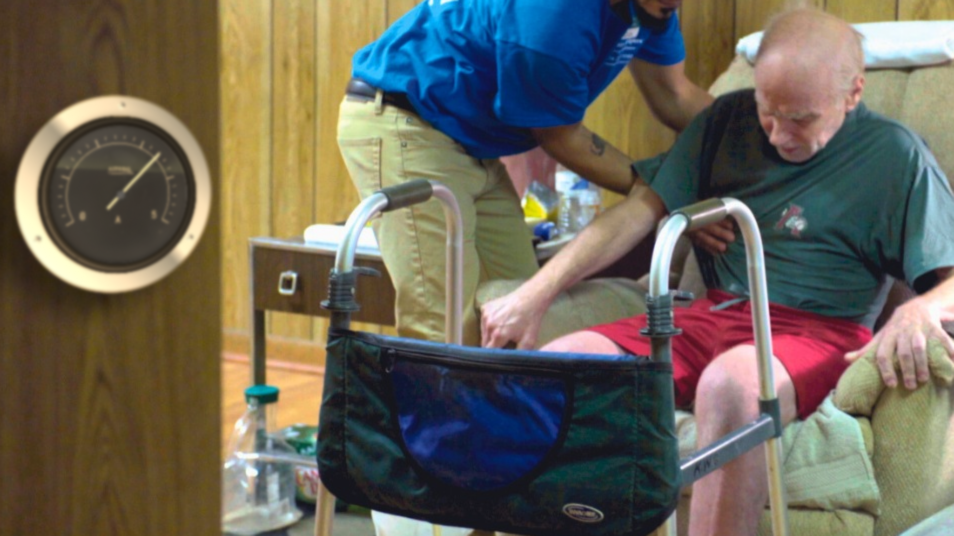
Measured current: 3.4,A
